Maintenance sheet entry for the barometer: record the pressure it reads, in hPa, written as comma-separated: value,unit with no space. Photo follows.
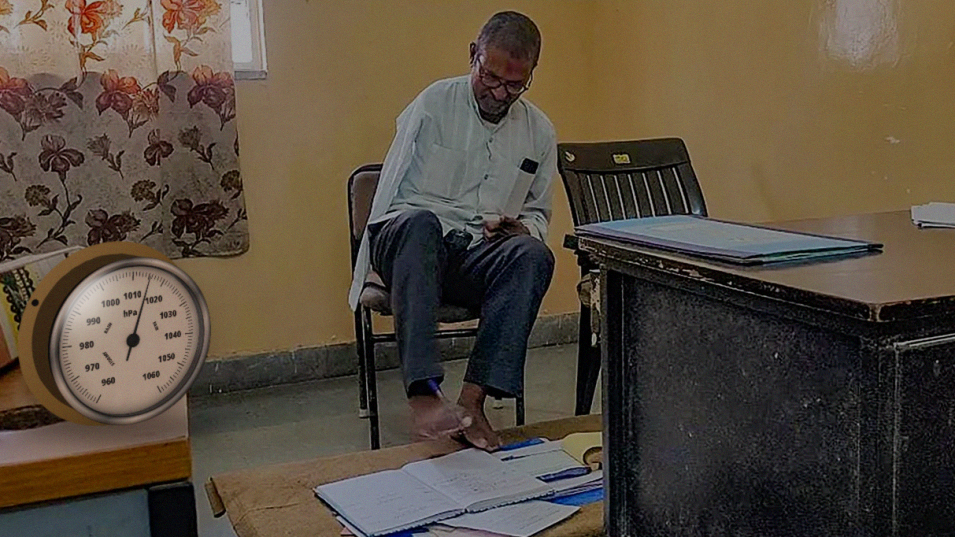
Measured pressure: 1015,hPa
